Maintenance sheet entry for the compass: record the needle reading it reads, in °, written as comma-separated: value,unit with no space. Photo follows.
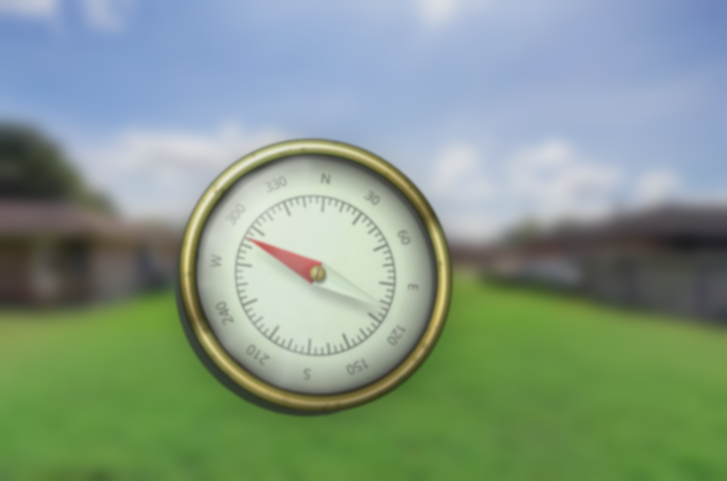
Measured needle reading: 290,°
